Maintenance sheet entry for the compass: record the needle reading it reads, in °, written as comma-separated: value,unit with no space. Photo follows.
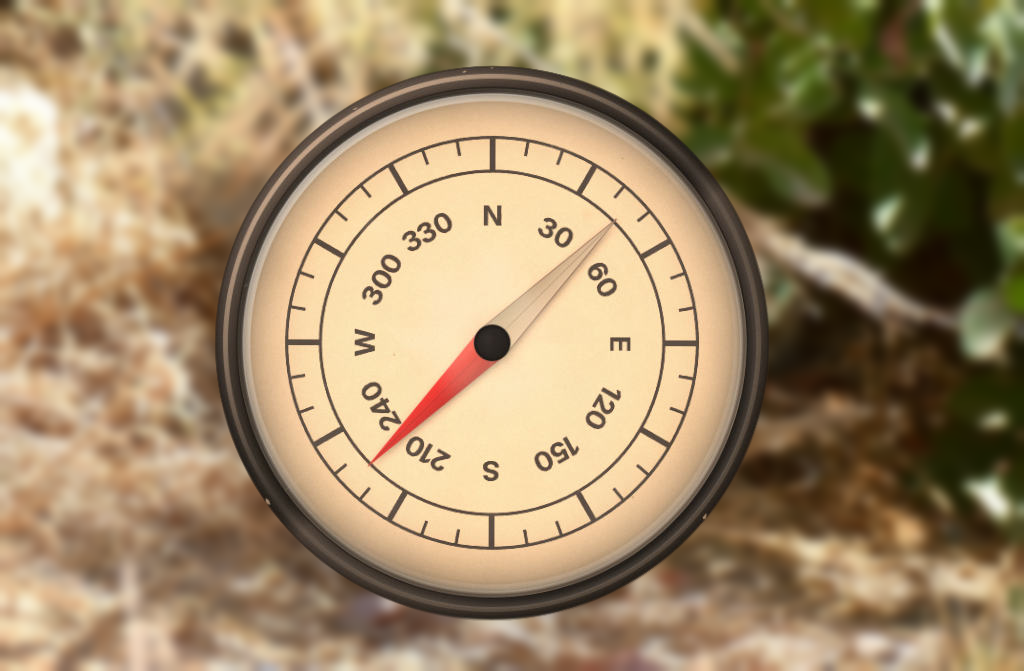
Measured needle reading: 225,°
